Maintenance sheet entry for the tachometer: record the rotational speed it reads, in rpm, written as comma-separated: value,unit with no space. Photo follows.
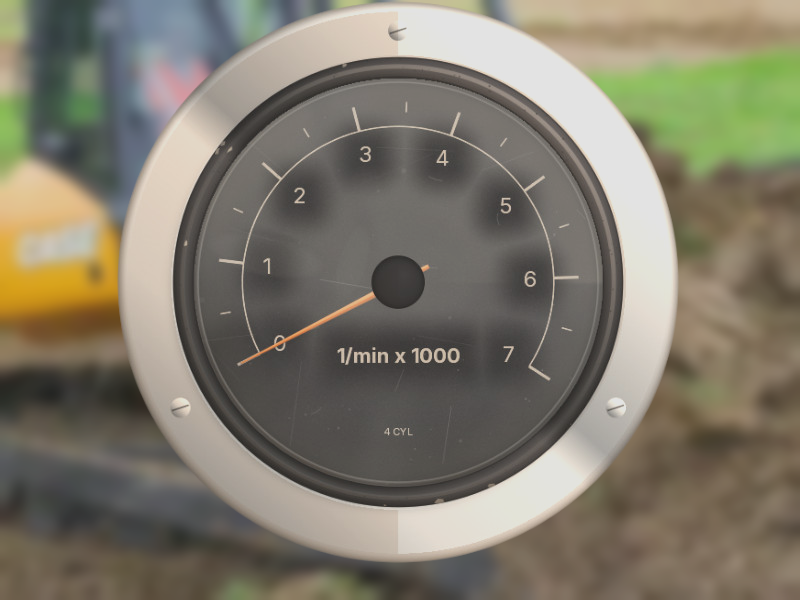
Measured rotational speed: 0,rpm
